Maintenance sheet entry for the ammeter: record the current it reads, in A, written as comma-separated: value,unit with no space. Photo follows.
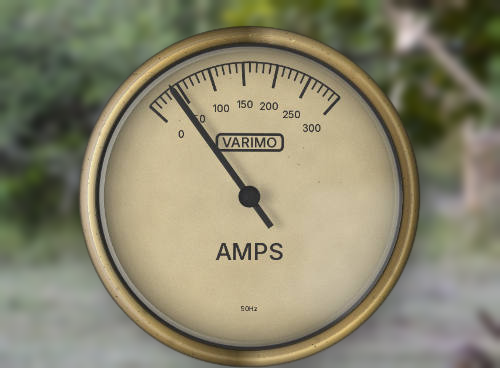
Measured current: 40,A
